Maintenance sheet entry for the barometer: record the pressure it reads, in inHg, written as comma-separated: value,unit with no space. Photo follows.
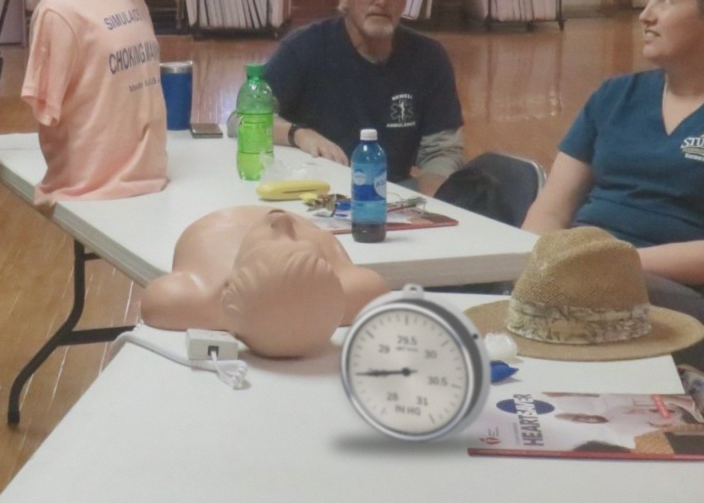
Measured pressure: 28.5,inHg
